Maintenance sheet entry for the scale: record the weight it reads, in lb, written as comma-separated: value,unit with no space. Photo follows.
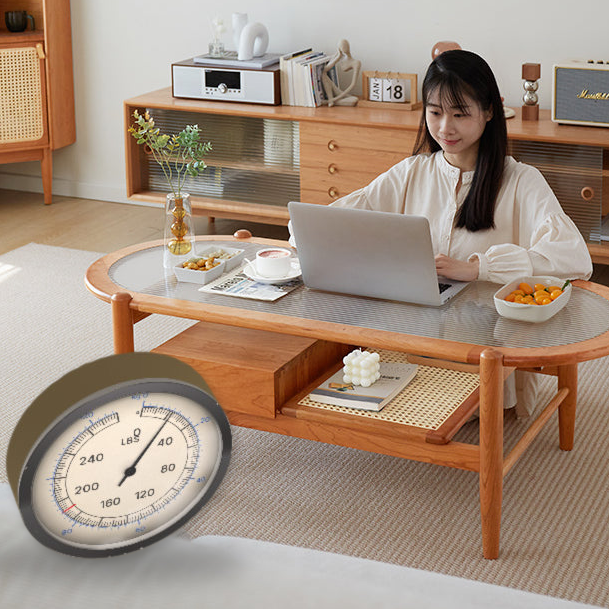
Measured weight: 20,lb
